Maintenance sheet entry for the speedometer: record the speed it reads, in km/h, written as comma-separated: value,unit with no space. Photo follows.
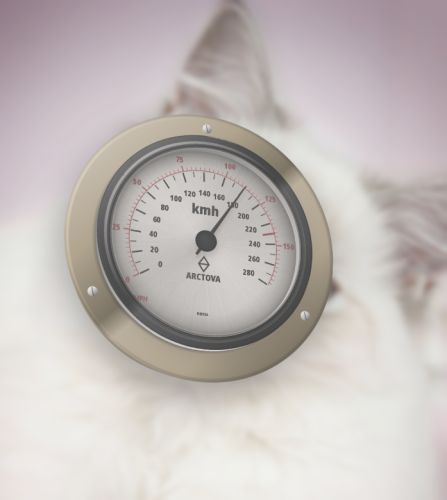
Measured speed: 180,km/h
